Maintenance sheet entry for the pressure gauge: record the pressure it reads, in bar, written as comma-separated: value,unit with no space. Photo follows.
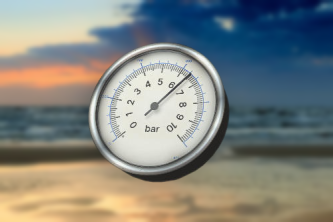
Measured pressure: 6.5,bar
